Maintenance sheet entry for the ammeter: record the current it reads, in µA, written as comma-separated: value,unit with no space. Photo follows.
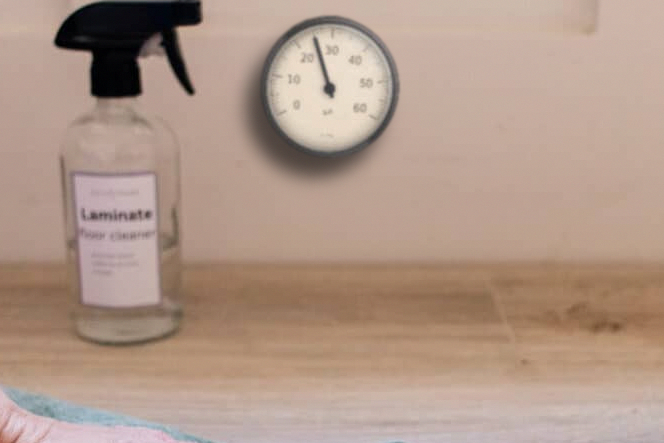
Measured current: 25,µA
